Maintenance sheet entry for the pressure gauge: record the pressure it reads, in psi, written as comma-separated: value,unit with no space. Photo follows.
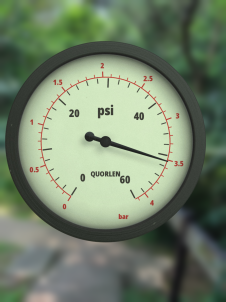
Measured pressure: 51,psi
